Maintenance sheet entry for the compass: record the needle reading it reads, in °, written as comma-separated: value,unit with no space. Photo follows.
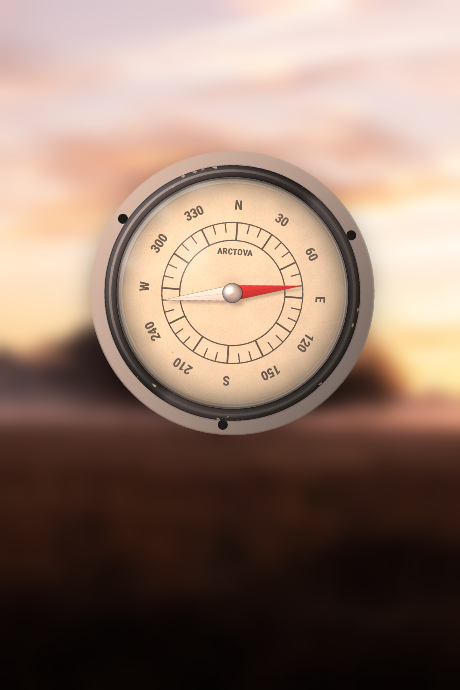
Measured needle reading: 80,°
